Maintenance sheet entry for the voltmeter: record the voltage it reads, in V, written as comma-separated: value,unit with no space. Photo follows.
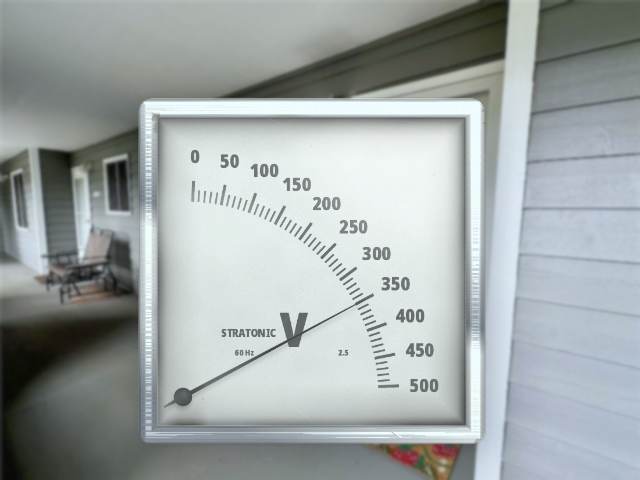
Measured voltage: 350,V
